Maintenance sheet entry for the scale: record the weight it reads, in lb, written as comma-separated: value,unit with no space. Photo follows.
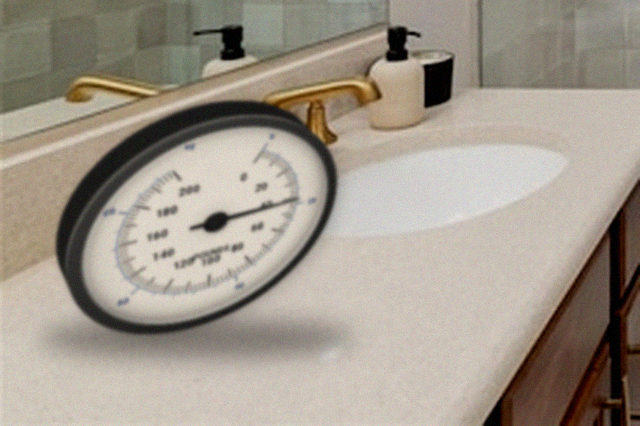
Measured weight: 40,lb
